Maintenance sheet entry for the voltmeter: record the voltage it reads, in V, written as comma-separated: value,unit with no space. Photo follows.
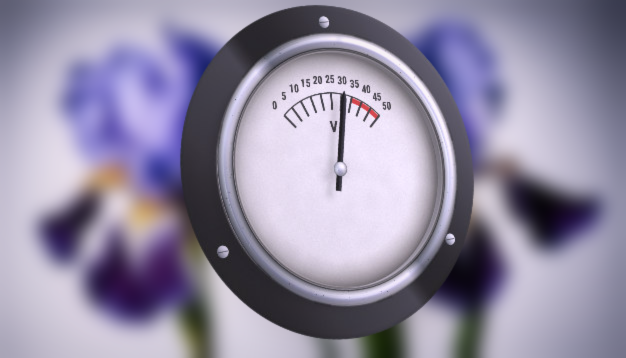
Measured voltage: 30,V
